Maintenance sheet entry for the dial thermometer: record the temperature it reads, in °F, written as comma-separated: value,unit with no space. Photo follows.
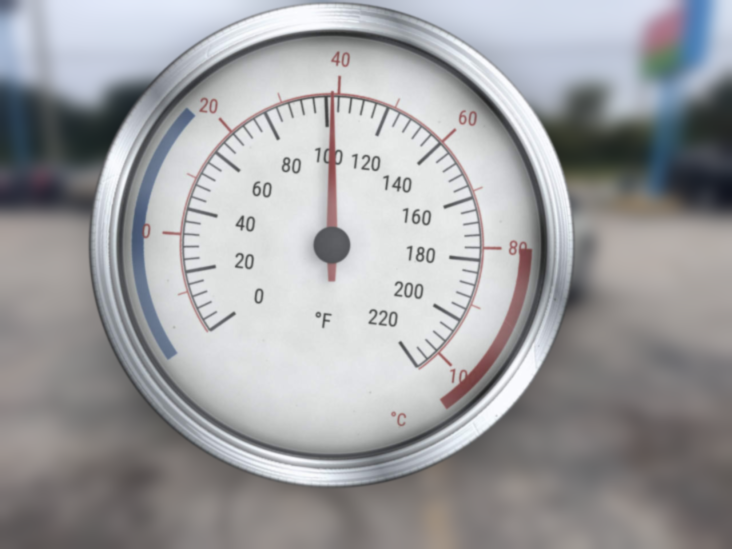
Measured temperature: 102,°F
